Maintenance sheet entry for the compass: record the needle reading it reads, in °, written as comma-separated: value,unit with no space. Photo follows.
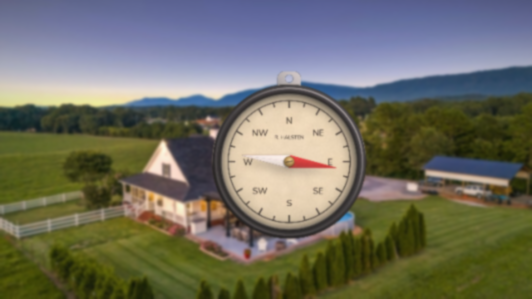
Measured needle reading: 97.5,°
